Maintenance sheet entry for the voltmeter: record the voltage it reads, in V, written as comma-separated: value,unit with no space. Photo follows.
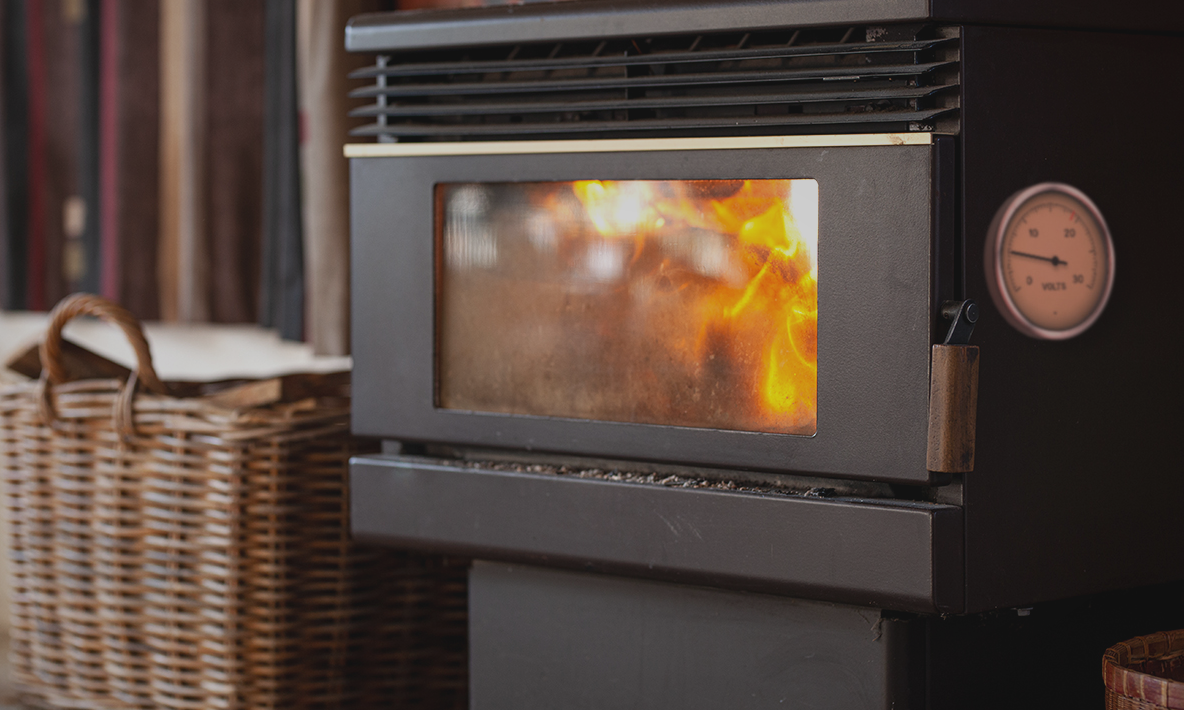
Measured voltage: 5,V
